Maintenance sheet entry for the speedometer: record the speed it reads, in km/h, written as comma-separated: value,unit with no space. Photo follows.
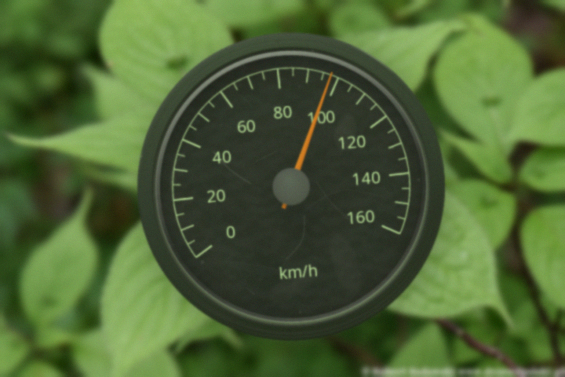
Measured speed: 97.5,km/h
